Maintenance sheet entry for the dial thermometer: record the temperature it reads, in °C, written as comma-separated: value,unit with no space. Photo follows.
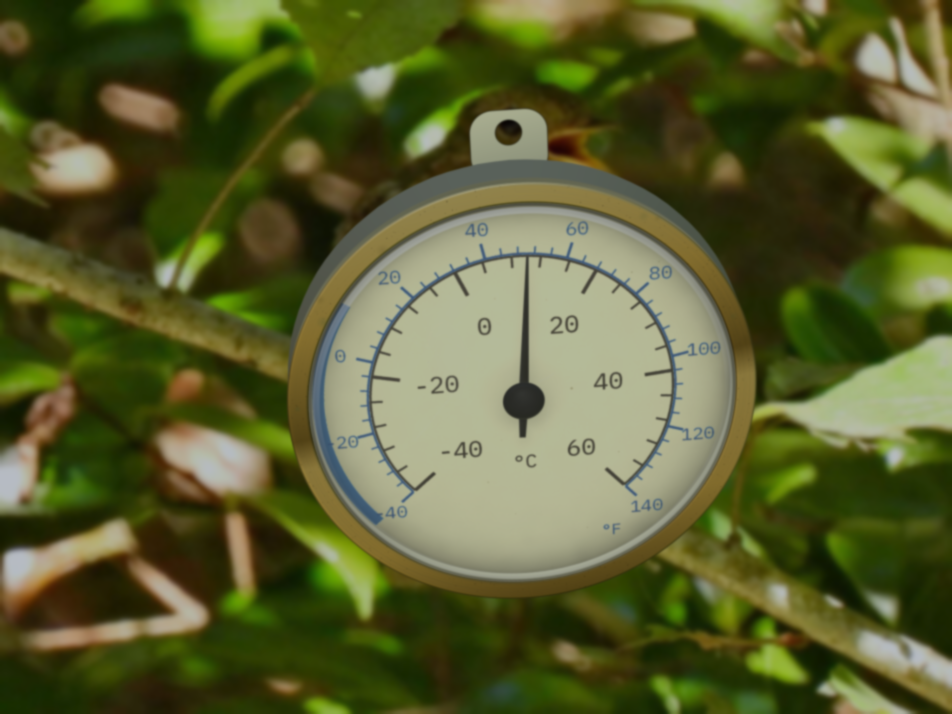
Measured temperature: 10,°C
